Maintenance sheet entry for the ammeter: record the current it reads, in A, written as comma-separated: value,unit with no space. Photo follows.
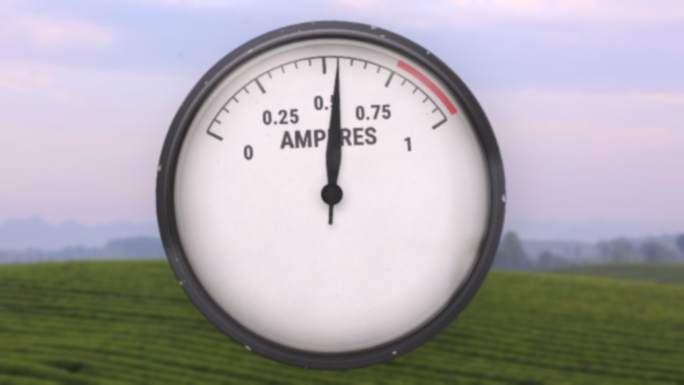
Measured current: 0.55,A
